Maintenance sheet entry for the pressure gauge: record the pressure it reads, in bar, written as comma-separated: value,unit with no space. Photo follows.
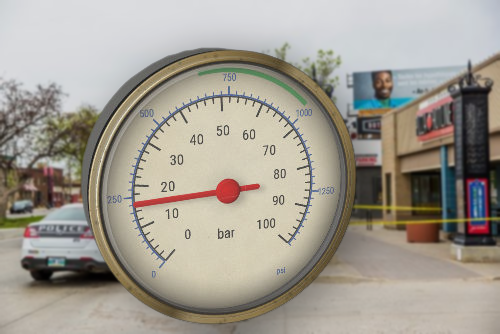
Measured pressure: 16,bar
